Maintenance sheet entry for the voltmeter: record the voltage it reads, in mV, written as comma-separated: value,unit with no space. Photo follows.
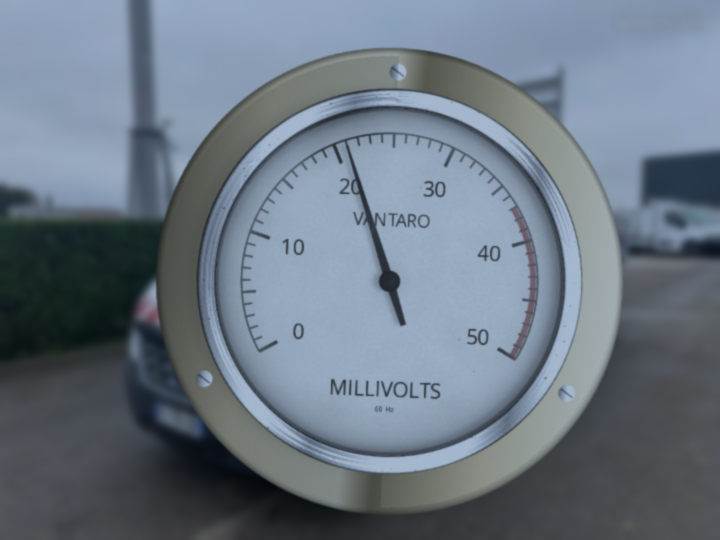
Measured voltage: 21,mV
